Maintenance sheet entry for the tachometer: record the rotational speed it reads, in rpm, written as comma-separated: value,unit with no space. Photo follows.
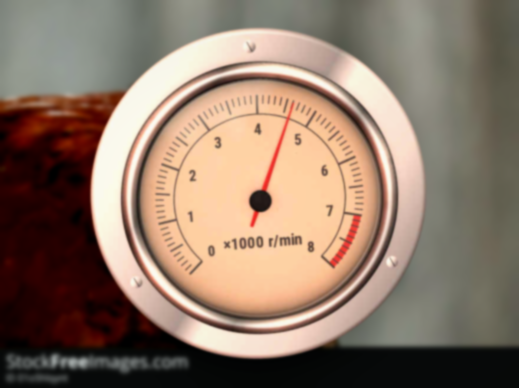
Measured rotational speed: 4600,rpm
